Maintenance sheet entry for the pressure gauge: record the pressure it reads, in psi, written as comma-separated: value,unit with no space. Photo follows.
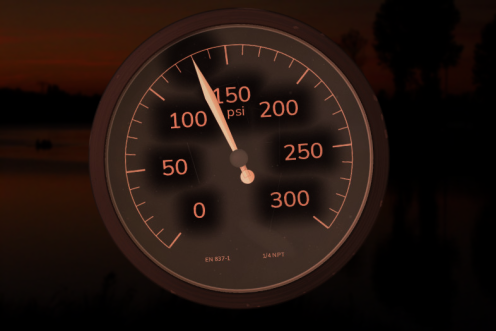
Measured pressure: 130,psi
